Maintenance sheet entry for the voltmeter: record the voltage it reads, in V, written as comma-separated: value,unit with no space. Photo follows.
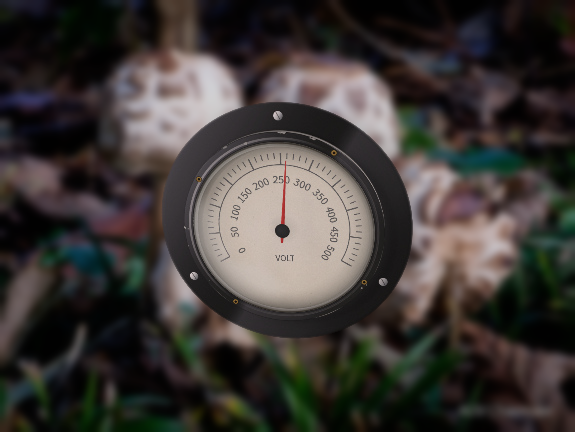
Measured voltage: 260,V
